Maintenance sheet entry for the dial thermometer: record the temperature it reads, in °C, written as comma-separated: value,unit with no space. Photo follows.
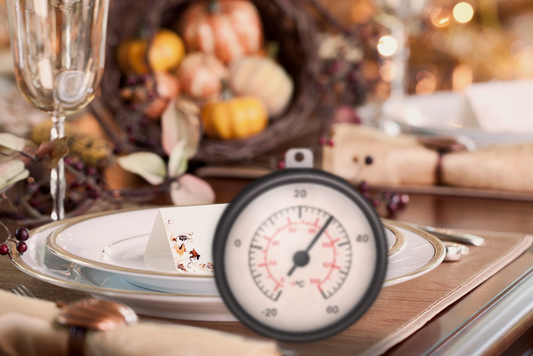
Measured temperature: 30,°C
